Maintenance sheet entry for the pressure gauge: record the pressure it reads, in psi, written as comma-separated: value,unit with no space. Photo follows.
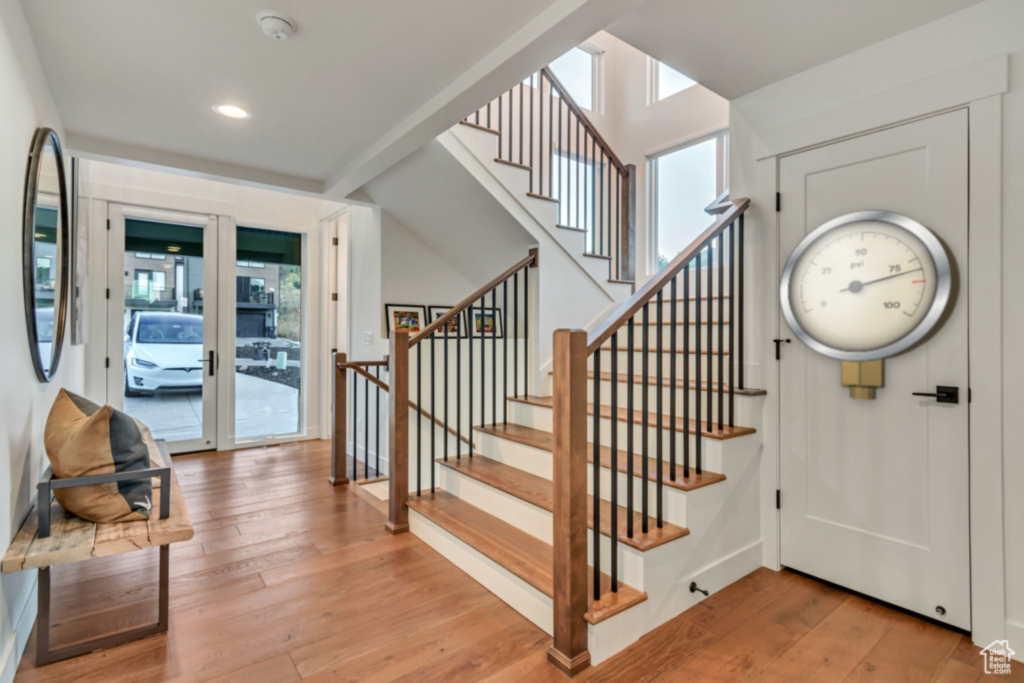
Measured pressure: 80,psi
